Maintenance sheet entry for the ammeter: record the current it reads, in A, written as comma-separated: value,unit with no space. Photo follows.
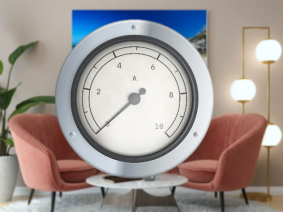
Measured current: 0,A
